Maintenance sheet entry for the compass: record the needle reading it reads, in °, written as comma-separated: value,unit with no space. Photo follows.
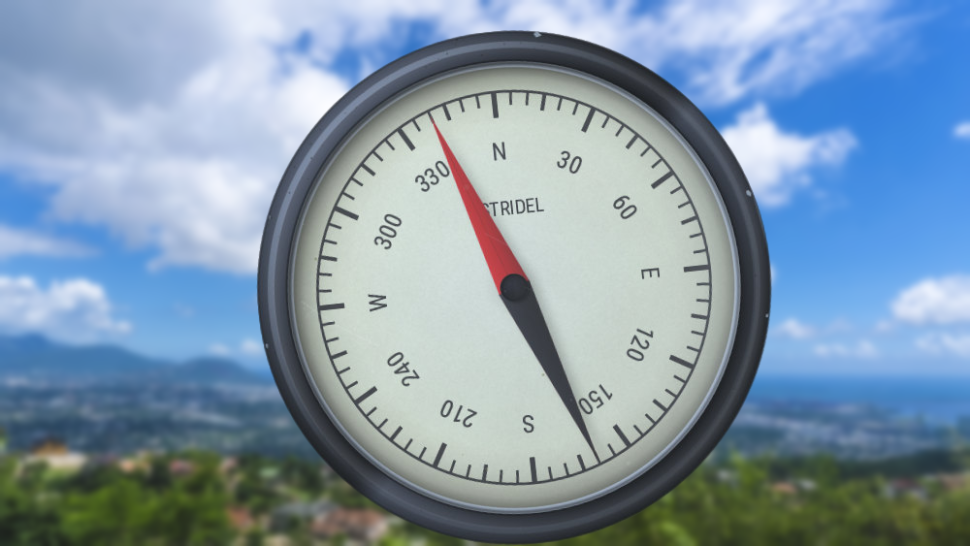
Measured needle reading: 340,°
